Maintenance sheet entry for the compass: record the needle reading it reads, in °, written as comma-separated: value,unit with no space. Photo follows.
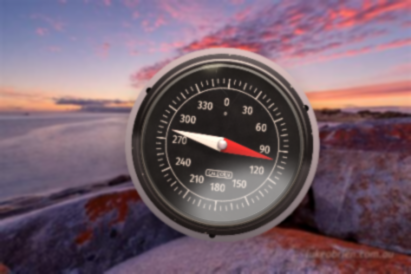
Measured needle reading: 100,°
